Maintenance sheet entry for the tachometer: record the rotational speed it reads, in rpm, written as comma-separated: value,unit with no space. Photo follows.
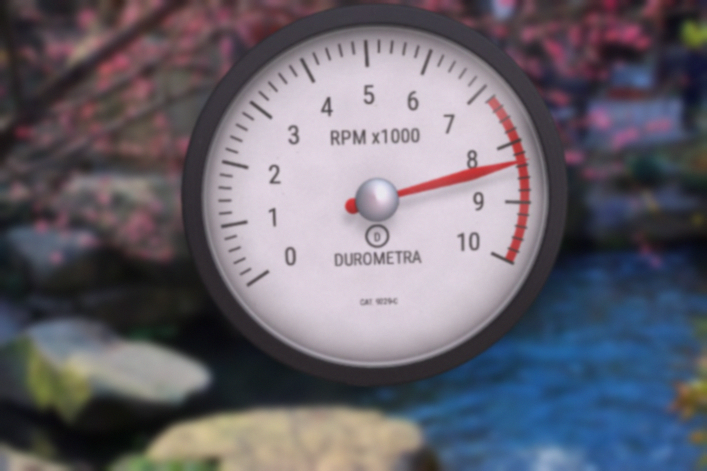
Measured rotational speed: 8300,rpm
